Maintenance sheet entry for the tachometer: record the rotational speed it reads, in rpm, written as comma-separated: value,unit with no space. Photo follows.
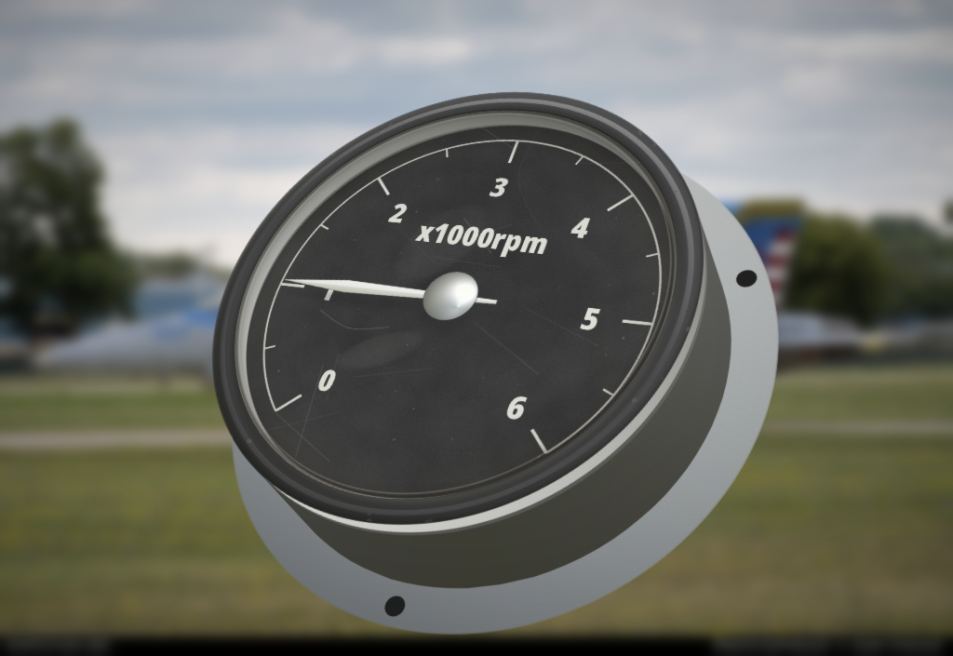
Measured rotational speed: 1000,rpm
